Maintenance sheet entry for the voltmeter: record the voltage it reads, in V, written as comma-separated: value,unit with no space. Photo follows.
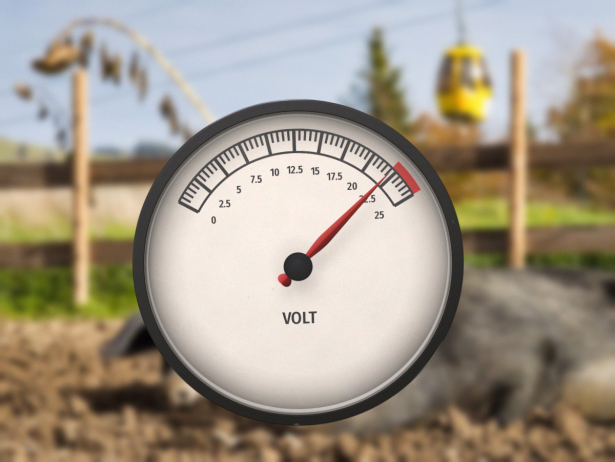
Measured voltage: 22,V
